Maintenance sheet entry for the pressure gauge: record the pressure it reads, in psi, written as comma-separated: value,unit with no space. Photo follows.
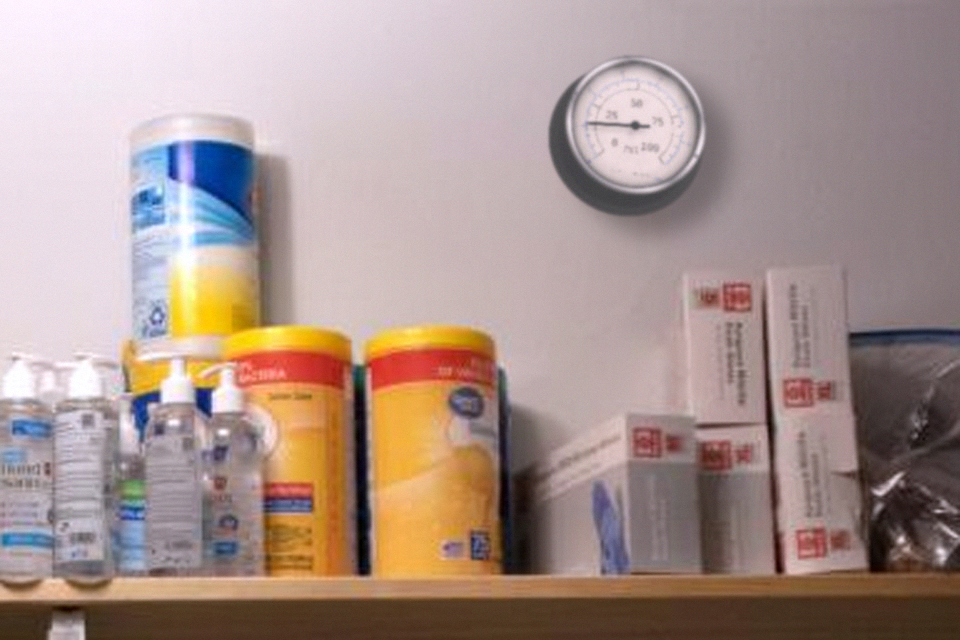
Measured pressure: 15,psi
